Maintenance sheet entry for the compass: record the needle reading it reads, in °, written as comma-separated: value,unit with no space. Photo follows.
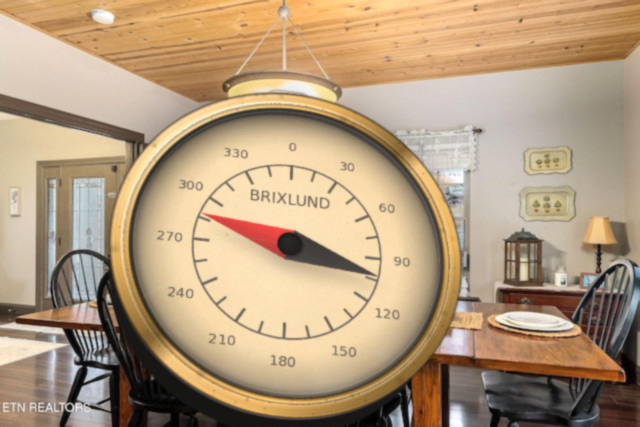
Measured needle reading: 285,°
